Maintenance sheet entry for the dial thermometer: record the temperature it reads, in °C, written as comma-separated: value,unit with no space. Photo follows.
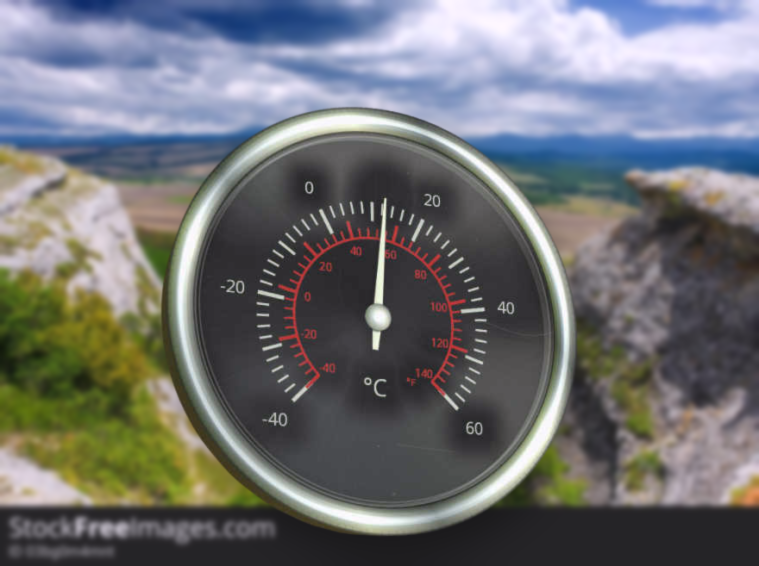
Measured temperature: 12,°C
